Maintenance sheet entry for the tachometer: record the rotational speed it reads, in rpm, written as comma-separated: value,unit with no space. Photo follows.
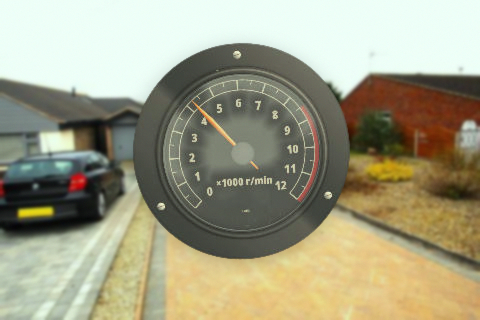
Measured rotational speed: 4250,rpm
